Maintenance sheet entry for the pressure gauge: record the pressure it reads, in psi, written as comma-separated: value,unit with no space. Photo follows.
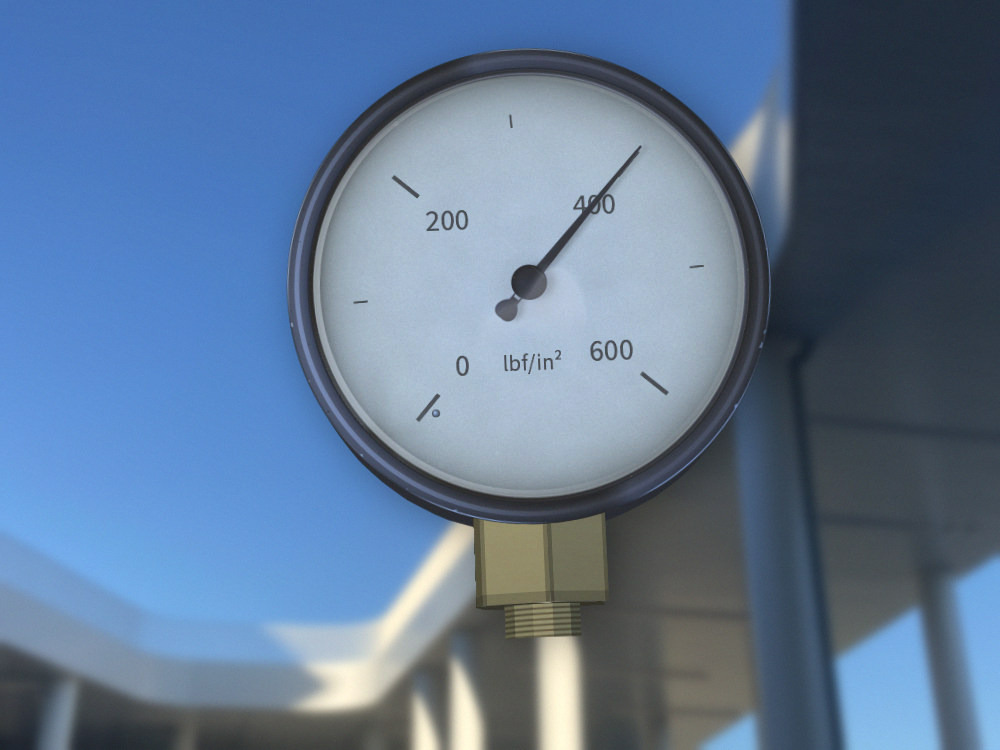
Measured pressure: 400,psi
